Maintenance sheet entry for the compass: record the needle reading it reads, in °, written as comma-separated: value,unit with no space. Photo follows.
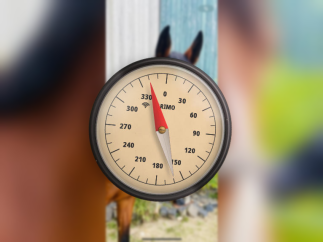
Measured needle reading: 340,°
